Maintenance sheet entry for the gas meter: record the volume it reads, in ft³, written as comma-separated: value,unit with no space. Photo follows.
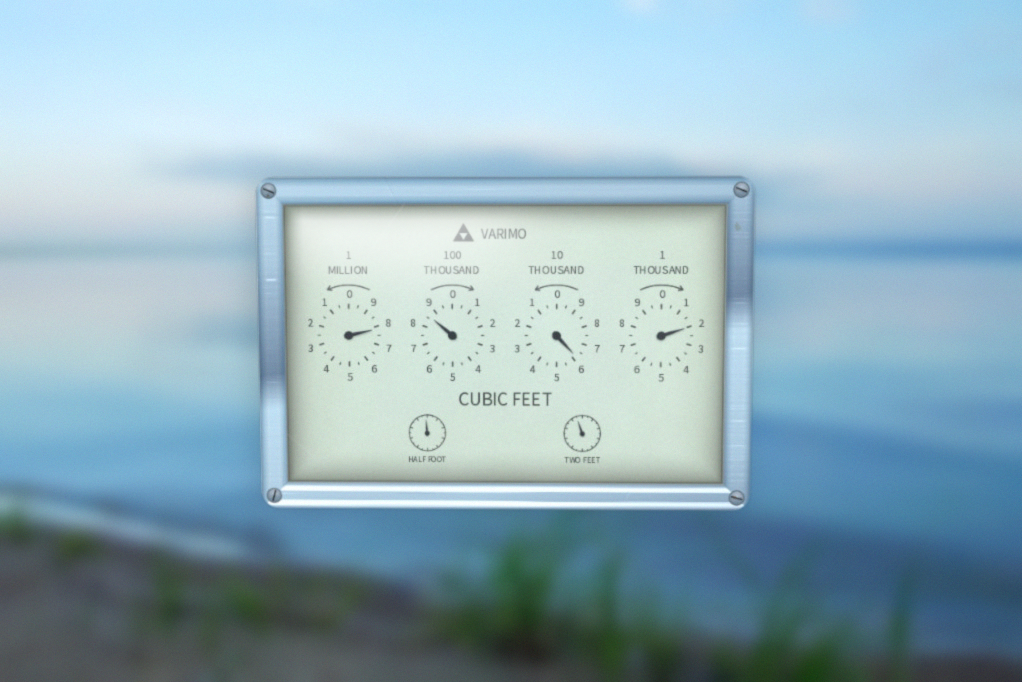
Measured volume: 786200,ft³
